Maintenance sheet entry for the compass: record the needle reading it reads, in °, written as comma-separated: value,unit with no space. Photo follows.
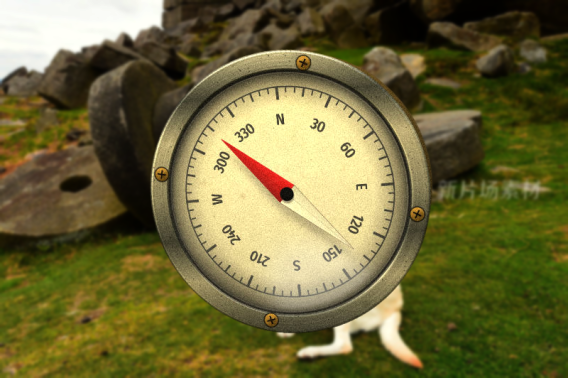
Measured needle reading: 315,°
